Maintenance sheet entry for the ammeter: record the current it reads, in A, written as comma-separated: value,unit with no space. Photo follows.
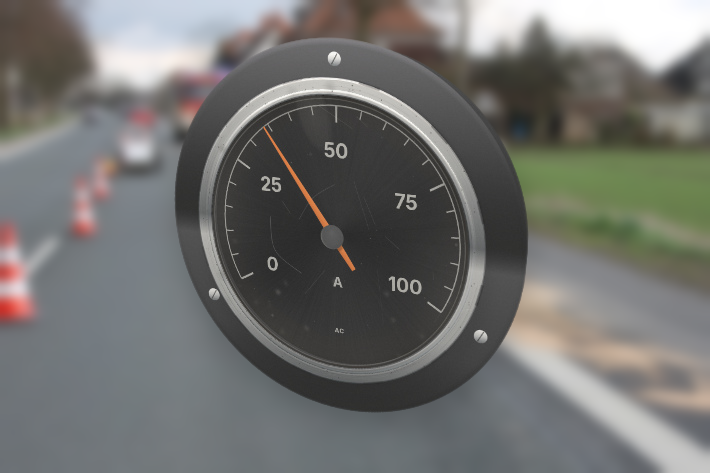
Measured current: 35,A
